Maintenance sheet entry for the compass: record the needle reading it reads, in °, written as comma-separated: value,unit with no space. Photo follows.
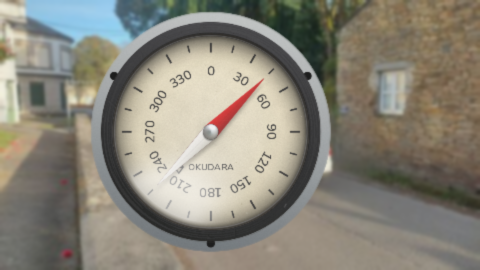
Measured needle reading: 45,°
